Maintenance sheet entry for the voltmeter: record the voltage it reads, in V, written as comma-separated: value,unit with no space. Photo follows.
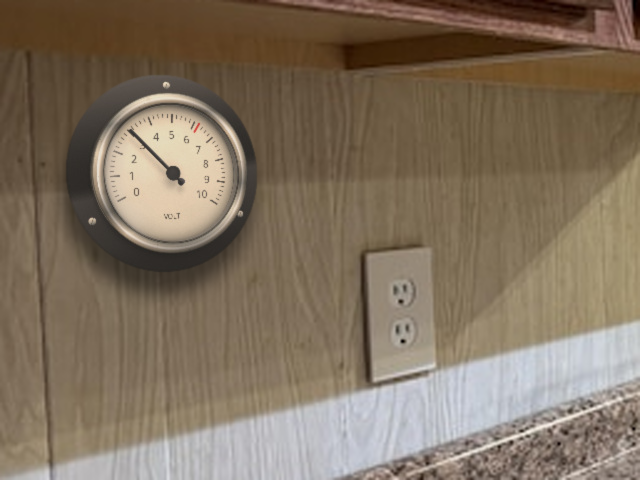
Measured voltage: 3,V
